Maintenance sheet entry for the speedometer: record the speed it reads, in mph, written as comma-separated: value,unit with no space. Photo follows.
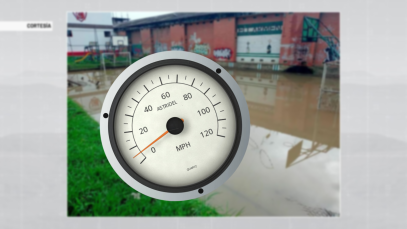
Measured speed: 5,mph
